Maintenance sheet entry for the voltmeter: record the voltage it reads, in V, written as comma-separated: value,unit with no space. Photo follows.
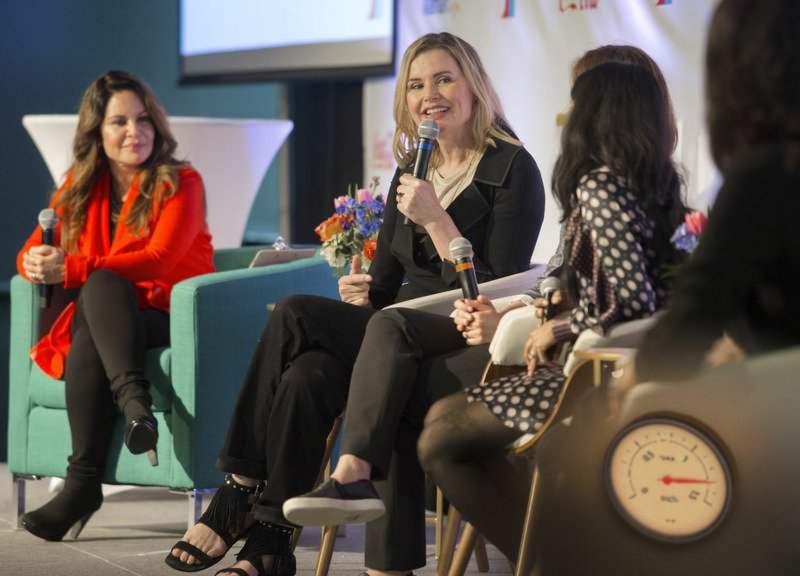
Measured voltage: 1.3,V
